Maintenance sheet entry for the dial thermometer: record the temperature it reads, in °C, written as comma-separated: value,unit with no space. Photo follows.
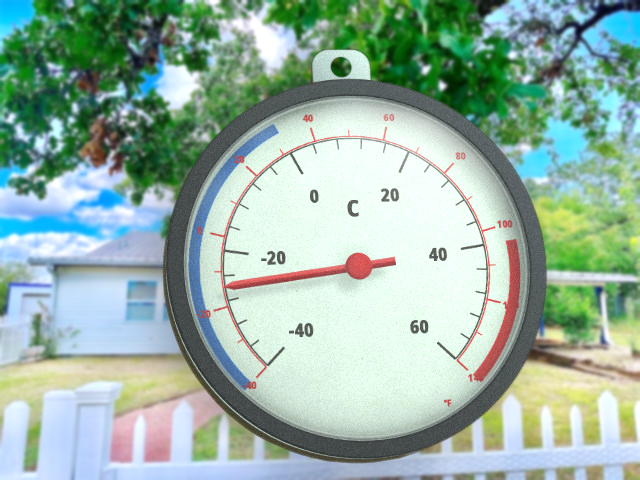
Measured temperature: -26,°C
